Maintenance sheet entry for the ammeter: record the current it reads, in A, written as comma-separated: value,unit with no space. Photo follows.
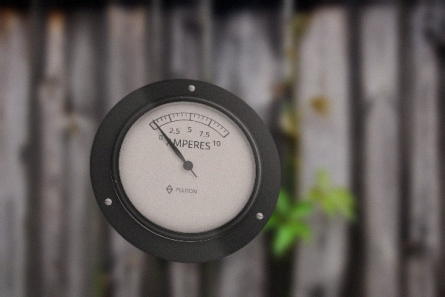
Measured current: 0.5,A
